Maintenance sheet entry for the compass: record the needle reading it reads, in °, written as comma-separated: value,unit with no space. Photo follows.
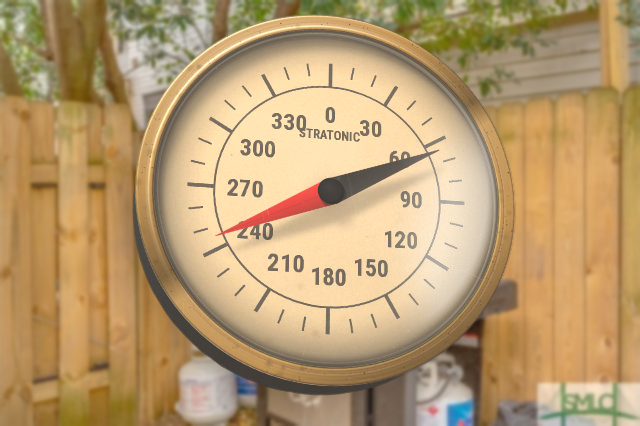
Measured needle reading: 245,°
